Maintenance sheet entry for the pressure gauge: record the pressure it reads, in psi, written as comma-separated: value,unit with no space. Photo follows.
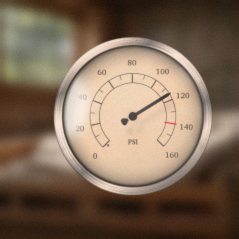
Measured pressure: 115,psi
